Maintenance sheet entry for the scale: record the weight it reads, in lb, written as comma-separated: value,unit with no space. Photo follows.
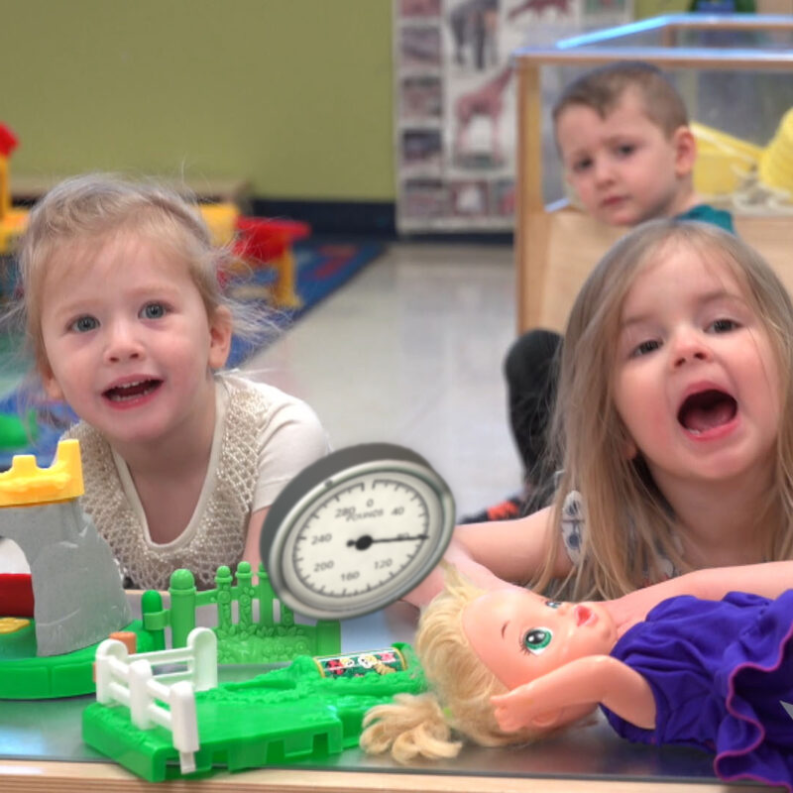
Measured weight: 80,lb
